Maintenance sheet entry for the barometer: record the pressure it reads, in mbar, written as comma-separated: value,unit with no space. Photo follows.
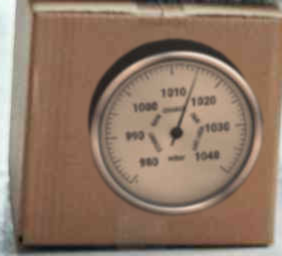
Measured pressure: 1015,mbar
